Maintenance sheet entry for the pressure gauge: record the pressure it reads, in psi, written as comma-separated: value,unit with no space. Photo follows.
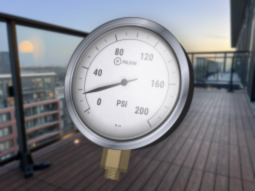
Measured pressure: 15,psi
